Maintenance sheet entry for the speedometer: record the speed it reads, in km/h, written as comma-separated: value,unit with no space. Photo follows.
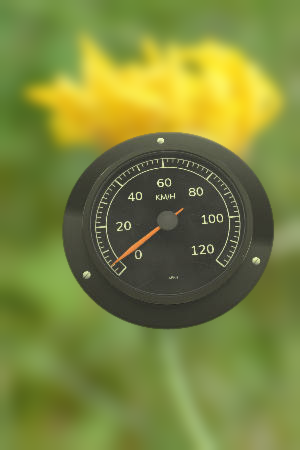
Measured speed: 4,km/h
